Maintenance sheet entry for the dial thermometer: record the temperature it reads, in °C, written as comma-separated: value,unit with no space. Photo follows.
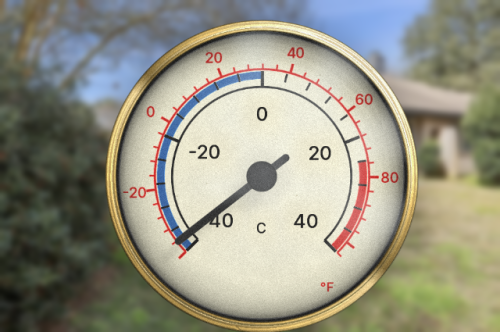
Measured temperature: -38,°C
